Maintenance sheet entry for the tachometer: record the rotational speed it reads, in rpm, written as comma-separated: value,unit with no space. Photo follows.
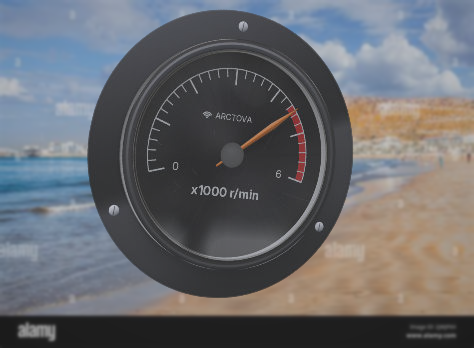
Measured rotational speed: 4500,rpm
